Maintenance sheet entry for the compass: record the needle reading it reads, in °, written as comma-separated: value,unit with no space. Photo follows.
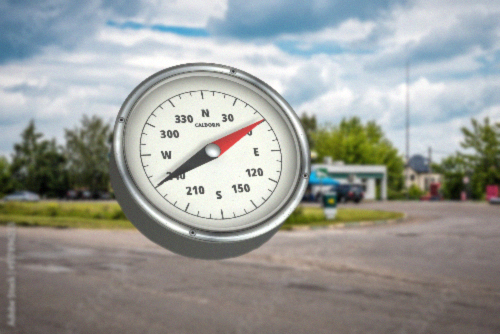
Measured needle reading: 60,°
